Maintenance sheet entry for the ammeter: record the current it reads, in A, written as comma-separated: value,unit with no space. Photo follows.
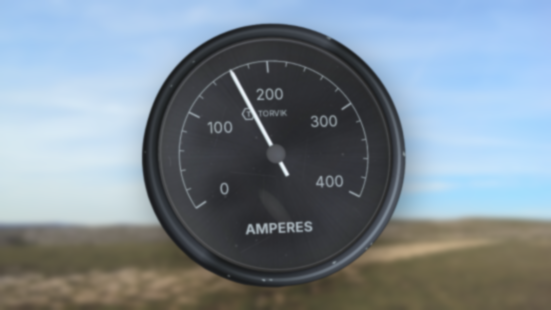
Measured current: 160,A
